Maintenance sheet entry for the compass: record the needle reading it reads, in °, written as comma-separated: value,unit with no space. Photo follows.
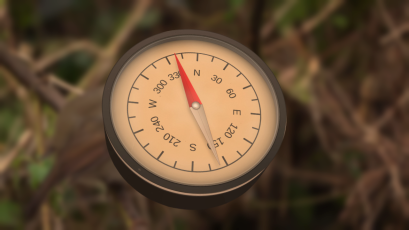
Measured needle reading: 337.5,°
